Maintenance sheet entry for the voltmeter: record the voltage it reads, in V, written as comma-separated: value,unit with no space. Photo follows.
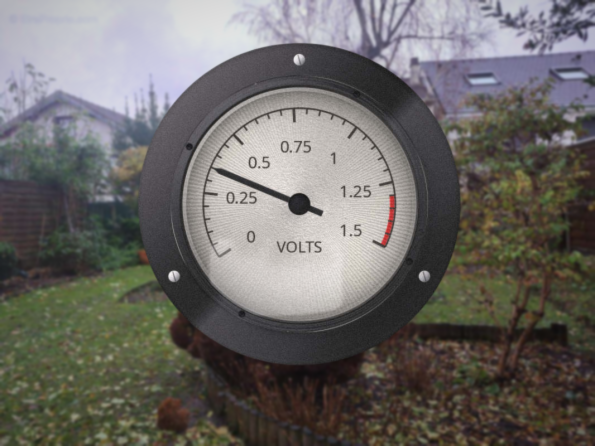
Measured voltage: 0.35,V
